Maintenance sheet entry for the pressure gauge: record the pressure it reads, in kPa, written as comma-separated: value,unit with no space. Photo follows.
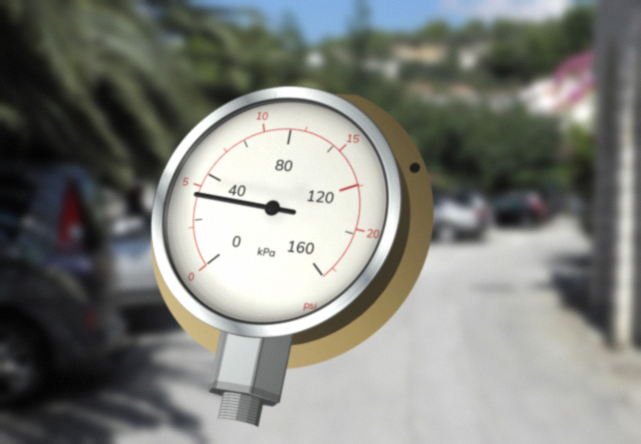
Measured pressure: 30,kPa
